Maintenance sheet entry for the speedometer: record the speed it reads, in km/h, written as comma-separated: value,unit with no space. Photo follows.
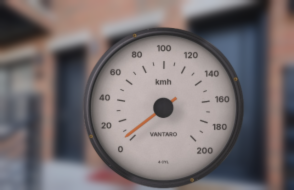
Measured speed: 5,km/h
